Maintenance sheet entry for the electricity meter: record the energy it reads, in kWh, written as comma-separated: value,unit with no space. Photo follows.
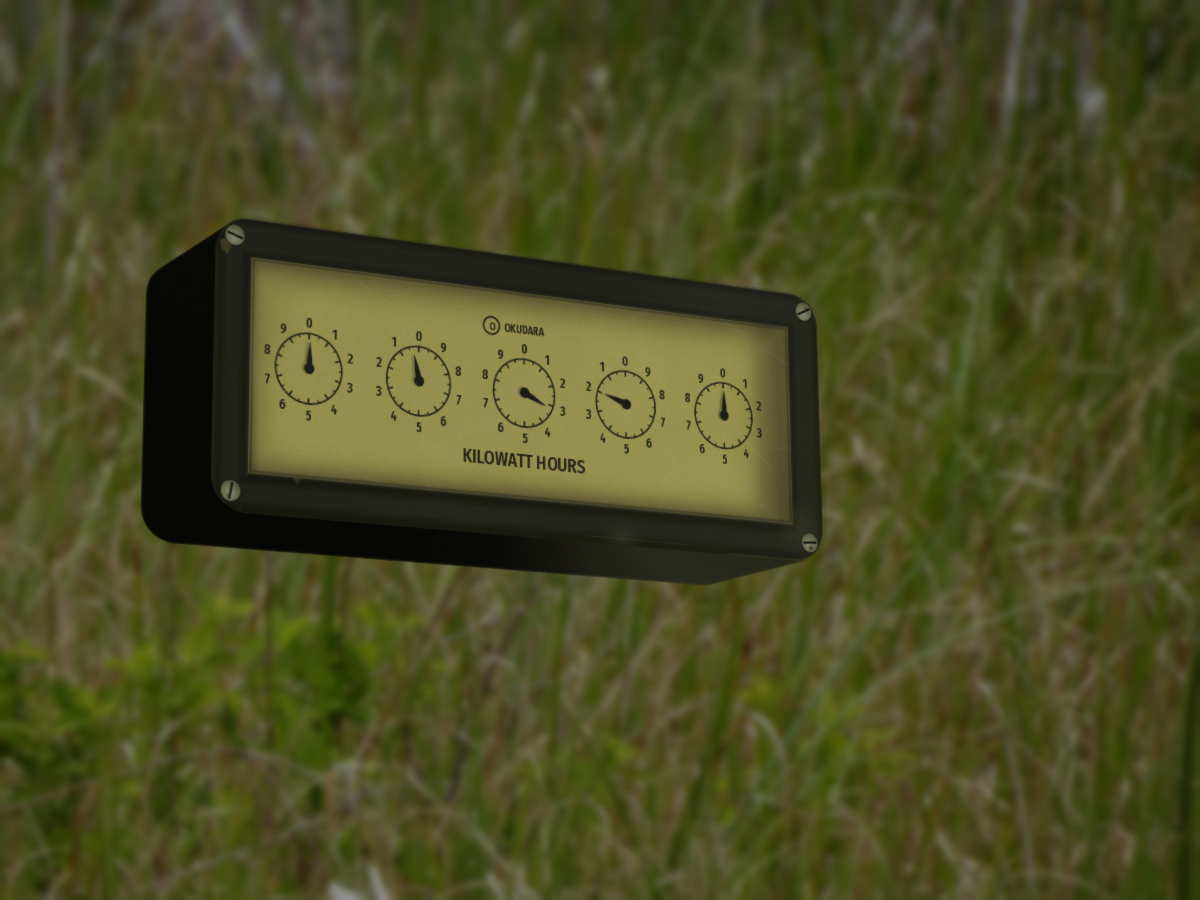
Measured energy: 320,kWh
